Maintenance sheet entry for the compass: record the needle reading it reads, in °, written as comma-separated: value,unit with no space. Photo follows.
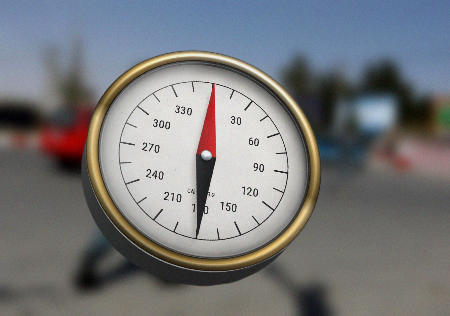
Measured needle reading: 0,°
